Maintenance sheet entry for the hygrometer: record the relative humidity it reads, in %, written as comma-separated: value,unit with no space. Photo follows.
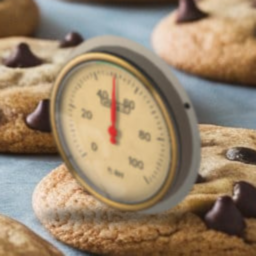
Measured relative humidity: 50,%
